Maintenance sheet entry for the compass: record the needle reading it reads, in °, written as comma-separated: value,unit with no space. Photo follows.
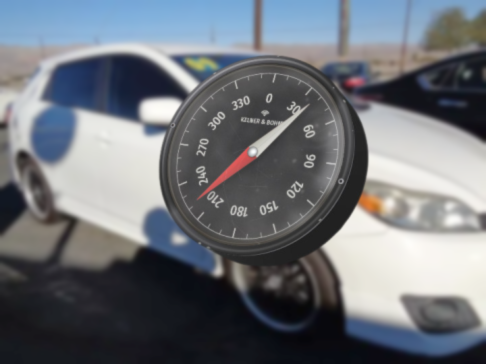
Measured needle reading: 220,°
